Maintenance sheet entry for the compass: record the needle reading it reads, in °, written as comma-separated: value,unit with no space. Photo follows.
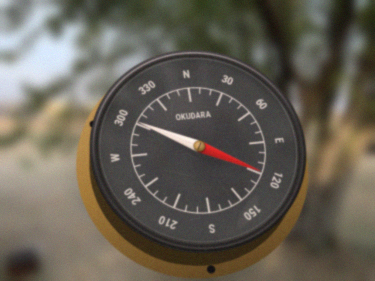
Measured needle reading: 120,°
